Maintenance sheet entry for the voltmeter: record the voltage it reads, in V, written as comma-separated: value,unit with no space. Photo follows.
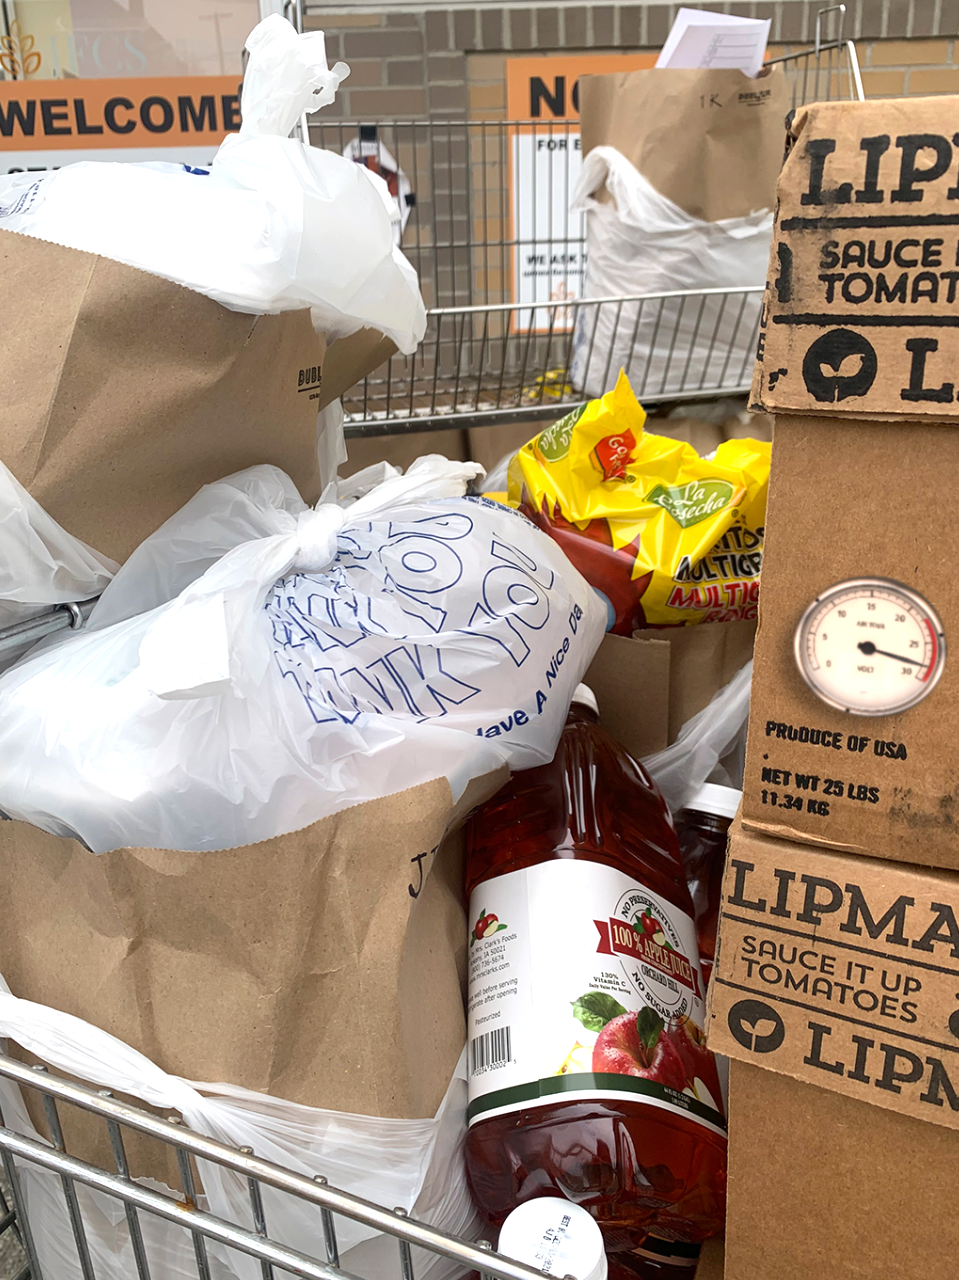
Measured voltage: 28,V
